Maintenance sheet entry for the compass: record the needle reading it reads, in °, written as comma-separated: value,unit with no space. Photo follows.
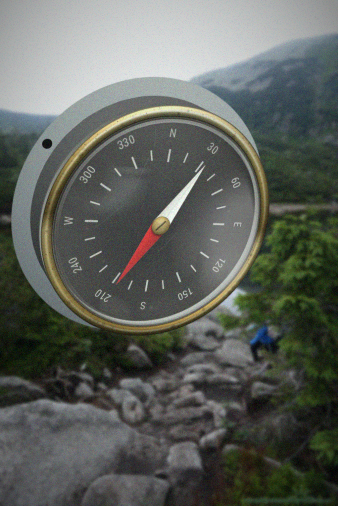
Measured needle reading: 210,°
